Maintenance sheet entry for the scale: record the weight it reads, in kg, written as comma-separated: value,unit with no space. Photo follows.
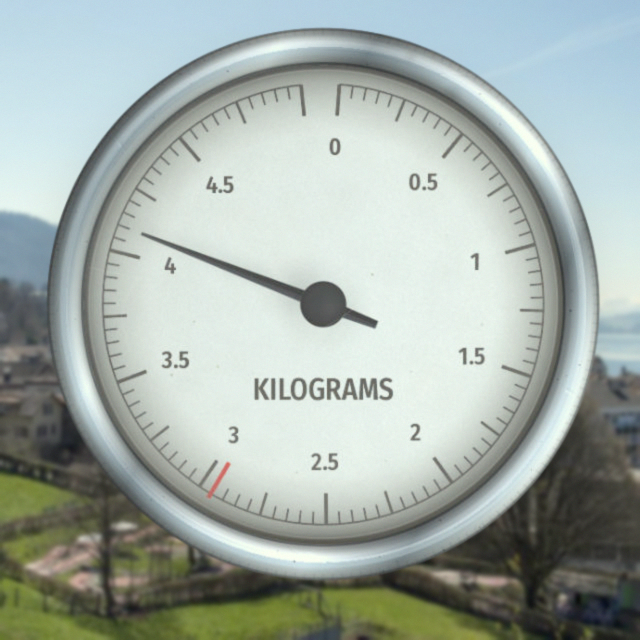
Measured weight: 4.1,kg
